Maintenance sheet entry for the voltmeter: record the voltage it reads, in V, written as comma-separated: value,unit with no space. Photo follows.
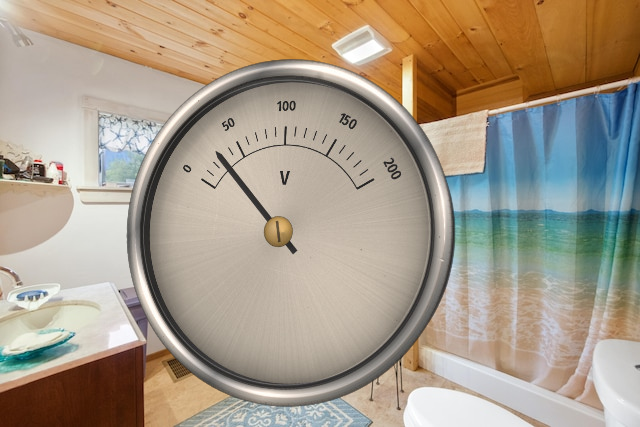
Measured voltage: 30,V
